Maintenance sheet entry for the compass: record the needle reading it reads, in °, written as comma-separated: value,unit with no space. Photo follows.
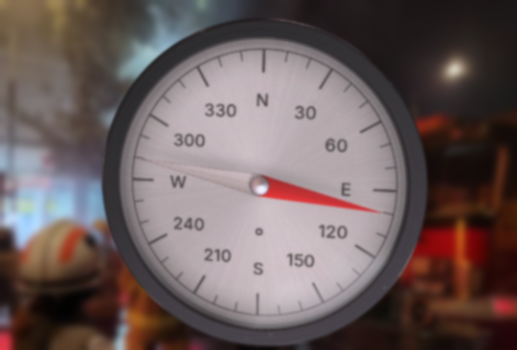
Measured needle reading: 100,°
